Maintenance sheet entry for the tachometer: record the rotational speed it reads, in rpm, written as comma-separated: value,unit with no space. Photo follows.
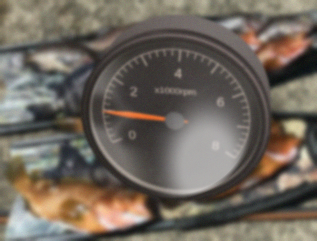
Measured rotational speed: 1000,rpm
